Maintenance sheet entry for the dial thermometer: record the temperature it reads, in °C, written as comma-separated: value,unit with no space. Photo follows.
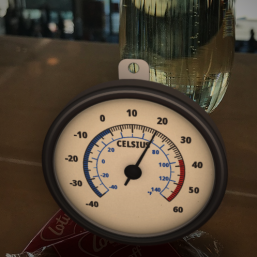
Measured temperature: 20,°C
